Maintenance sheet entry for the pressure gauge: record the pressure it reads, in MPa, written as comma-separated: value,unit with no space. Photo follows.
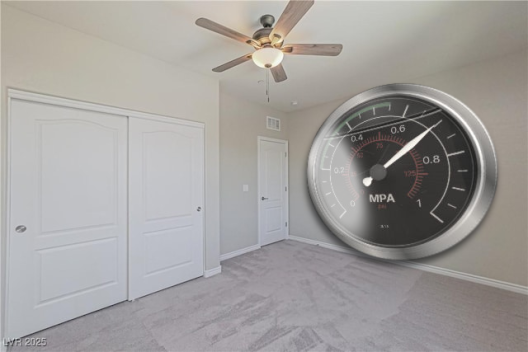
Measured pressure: 0.7,MPa
